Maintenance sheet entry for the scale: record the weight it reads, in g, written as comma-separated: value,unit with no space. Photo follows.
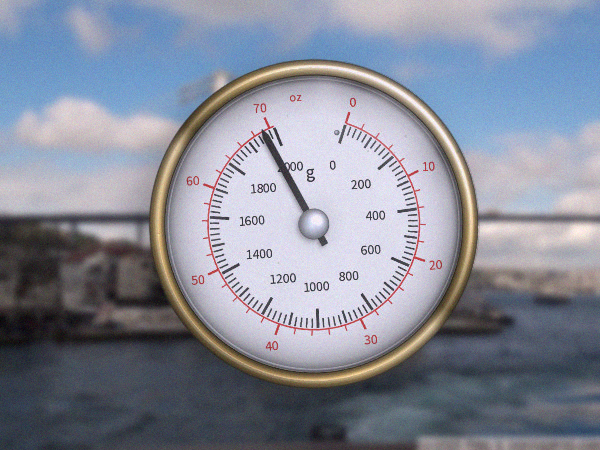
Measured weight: 1960,g
